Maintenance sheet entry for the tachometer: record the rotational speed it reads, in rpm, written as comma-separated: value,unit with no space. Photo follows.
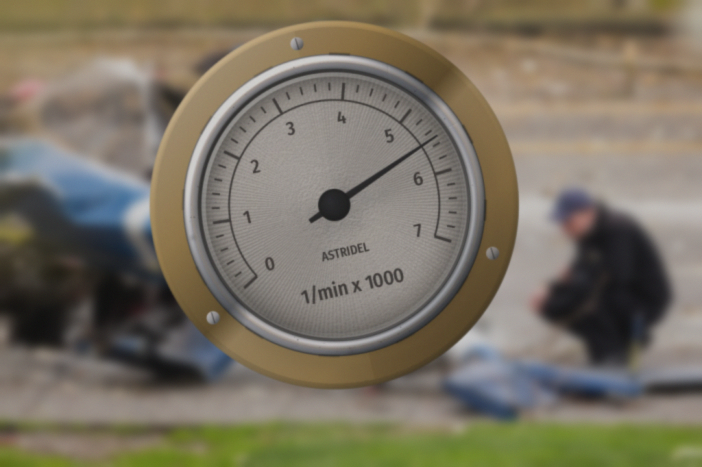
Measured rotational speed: 5500,rpm
